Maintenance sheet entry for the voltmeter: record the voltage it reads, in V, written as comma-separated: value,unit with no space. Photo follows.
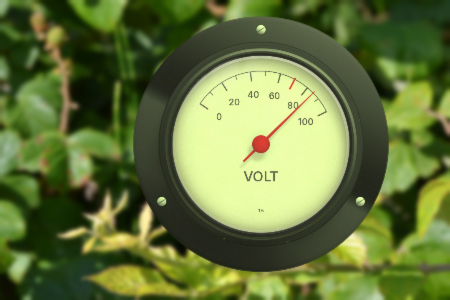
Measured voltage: 85,V
